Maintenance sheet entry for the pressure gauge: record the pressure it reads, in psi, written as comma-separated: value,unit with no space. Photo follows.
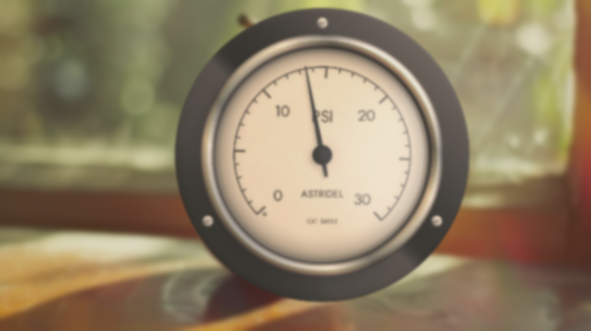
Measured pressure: 13.5,psi
